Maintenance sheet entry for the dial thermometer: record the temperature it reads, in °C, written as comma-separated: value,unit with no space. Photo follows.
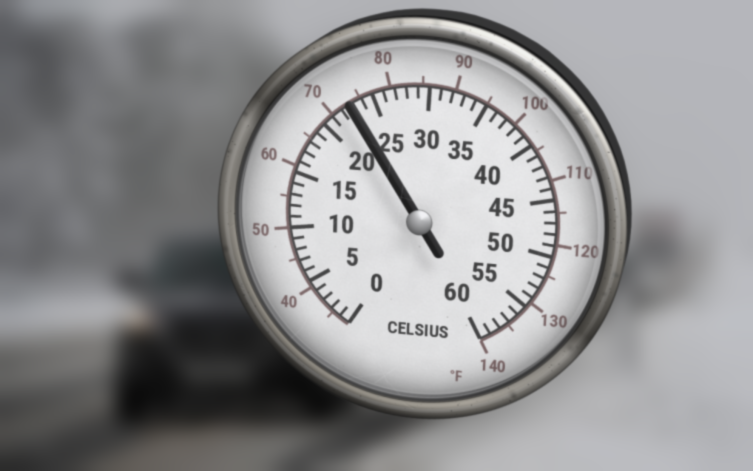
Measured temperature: 23,°C
